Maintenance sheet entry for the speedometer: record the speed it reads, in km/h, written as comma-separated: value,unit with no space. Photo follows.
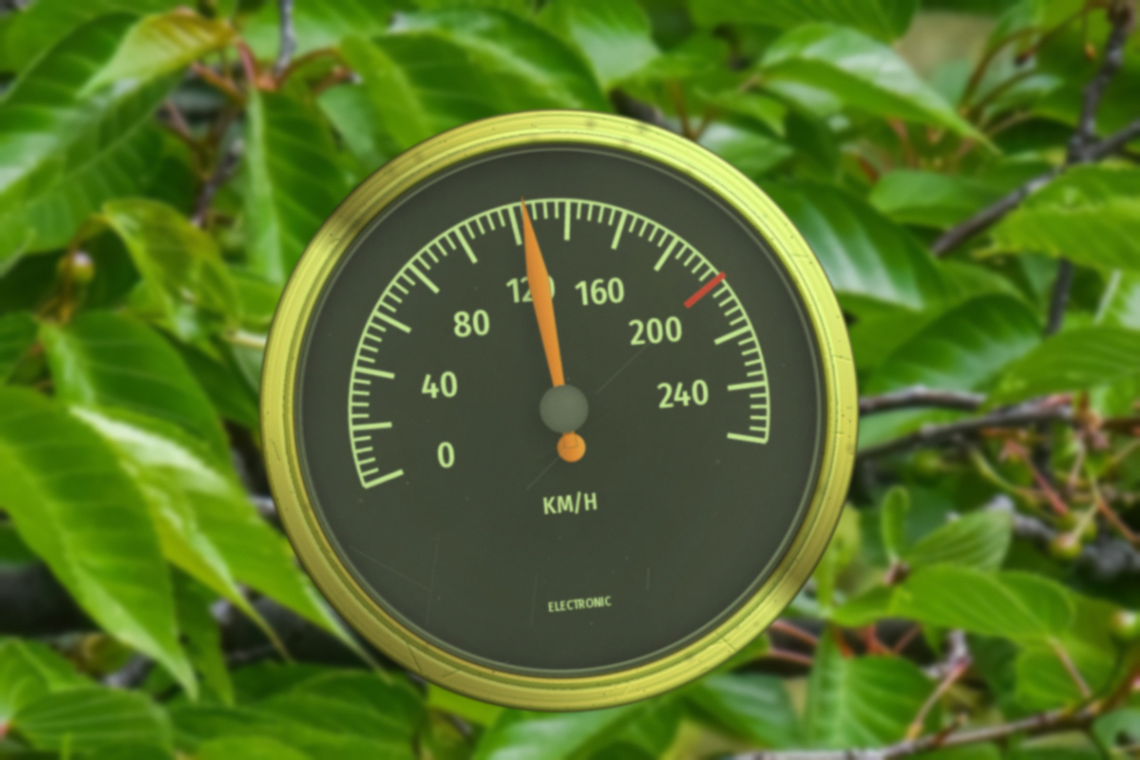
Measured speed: 124,km/h
